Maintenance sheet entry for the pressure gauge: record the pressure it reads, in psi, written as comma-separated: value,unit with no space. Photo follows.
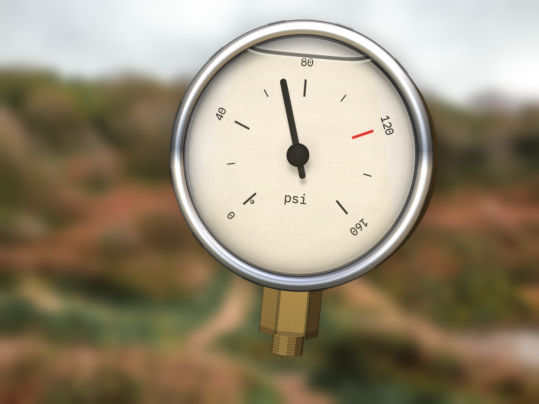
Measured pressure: 70,psi
